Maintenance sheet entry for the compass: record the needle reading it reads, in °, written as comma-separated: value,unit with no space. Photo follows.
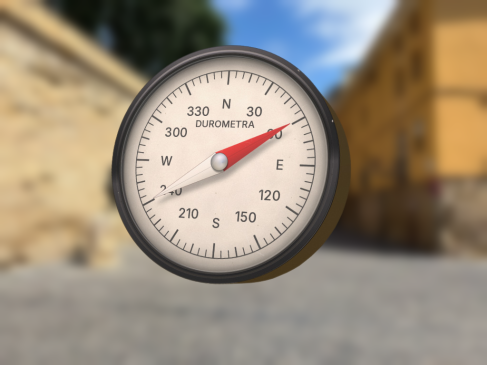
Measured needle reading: 60,°
